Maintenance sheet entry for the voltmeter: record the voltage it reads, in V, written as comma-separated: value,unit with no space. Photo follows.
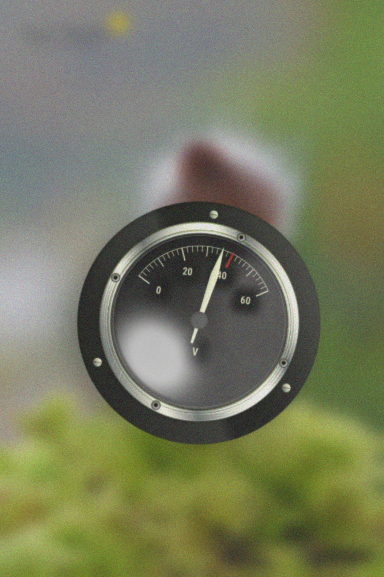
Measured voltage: 36,V
